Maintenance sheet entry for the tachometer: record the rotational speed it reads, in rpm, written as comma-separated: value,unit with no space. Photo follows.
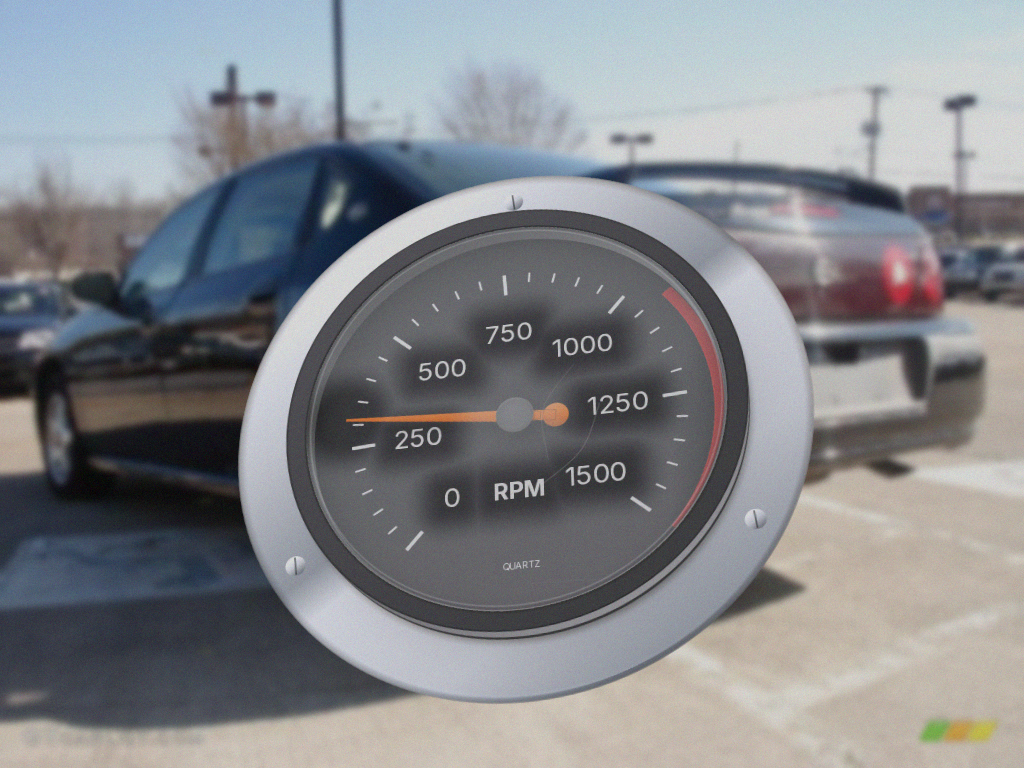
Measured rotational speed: 300,rpm
